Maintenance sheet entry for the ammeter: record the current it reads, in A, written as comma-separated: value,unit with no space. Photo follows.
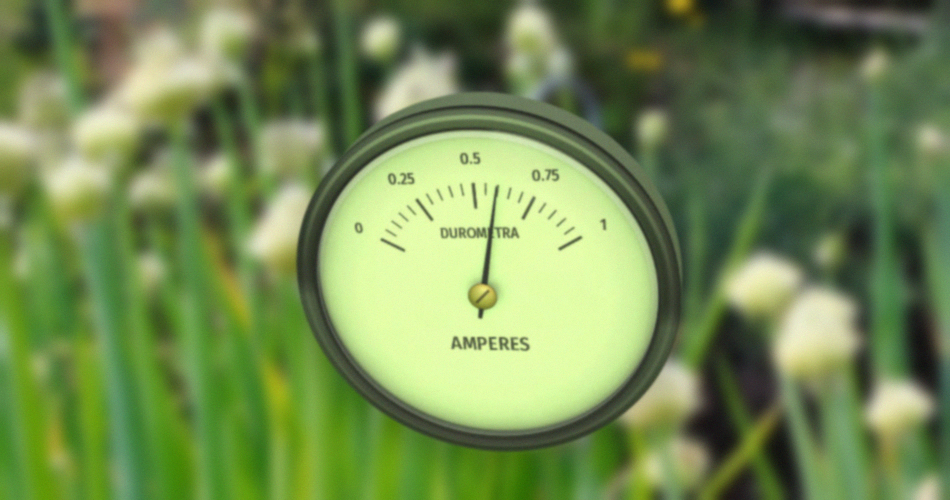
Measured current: 0.6,A
